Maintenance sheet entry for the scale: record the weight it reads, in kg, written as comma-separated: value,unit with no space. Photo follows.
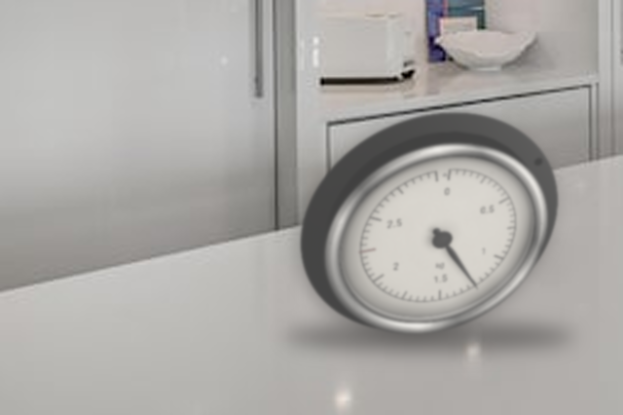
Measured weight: 1.25,kg
